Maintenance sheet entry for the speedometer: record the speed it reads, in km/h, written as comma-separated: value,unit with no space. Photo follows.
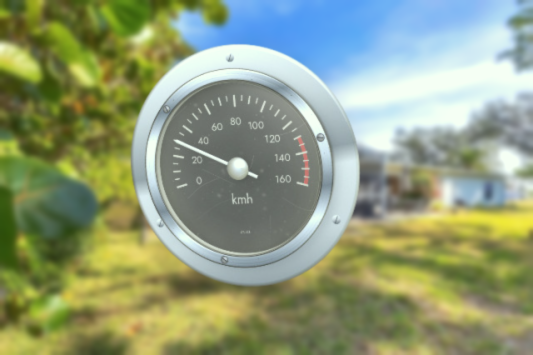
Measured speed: 30,km/h
